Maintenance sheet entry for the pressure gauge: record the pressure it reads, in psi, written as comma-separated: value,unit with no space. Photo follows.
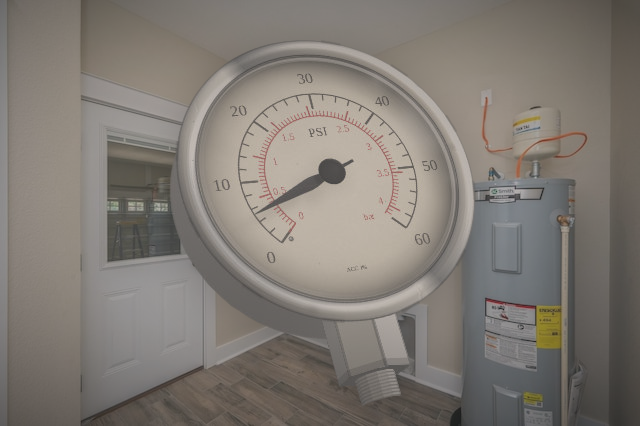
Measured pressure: 5,psi
